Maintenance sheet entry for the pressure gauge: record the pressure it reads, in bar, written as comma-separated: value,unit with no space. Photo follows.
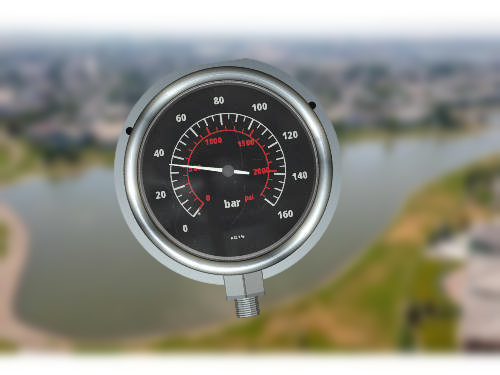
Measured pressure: 35,bar
